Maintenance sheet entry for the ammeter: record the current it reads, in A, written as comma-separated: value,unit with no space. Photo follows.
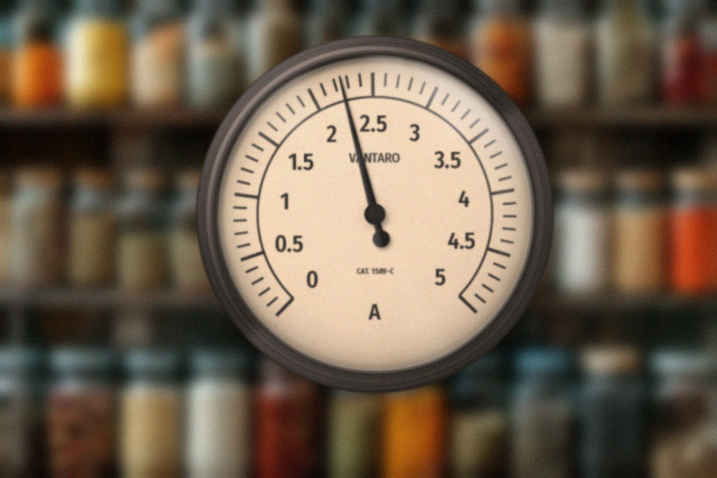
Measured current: 2.25,A
